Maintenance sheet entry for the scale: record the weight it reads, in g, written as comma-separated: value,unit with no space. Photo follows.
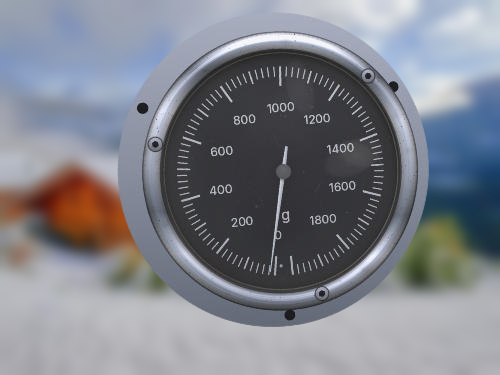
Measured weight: 20,g
